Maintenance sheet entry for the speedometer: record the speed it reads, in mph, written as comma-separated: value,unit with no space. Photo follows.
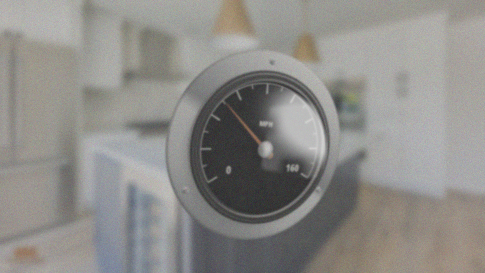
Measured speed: 50,mph
